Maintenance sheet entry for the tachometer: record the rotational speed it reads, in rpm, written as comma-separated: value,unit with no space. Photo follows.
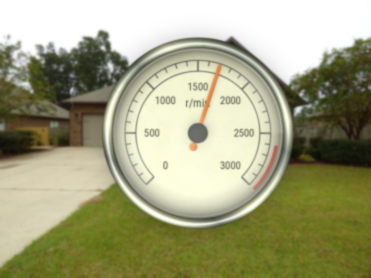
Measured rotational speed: 1700,rpm
